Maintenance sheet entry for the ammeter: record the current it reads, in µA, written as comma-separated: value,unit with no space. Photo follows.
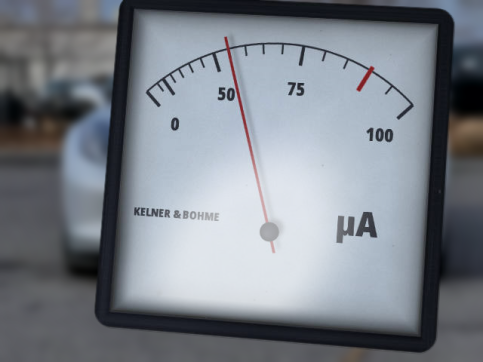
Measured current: 55,µA
